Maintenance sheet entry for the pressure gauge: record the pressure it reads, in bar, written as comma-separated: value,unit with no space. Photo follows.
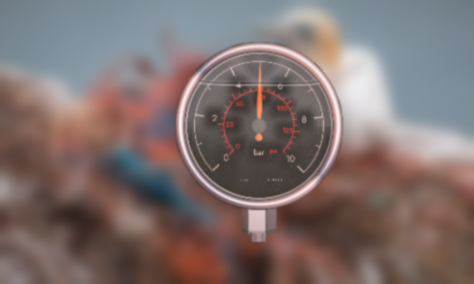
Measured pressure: 5,bar
